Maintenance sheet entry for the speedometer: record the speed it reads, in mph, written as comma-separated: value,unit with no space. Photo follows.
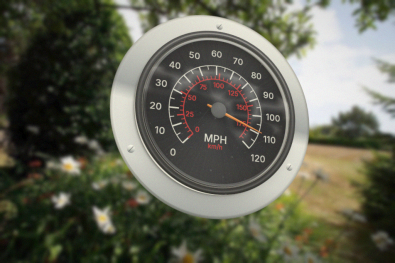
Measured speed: 110,mph
